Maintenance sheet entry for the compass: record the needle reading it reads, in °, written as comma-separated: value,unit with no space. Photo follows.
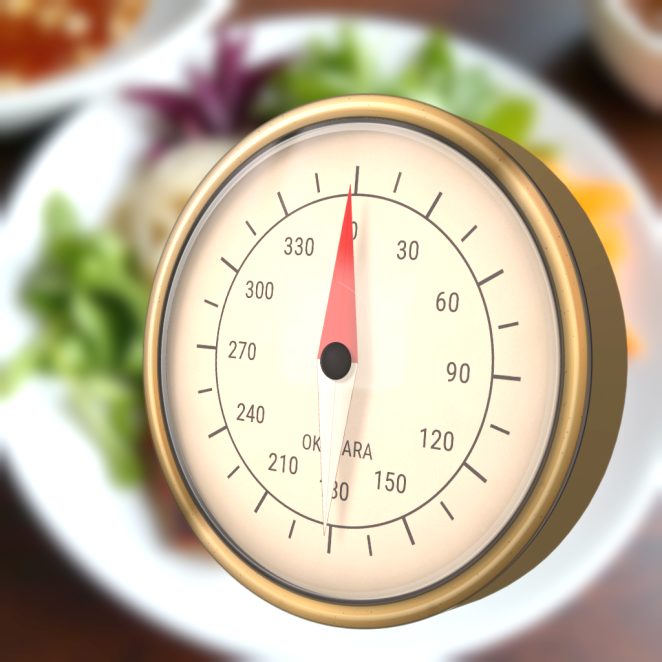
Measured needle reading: 0,°
